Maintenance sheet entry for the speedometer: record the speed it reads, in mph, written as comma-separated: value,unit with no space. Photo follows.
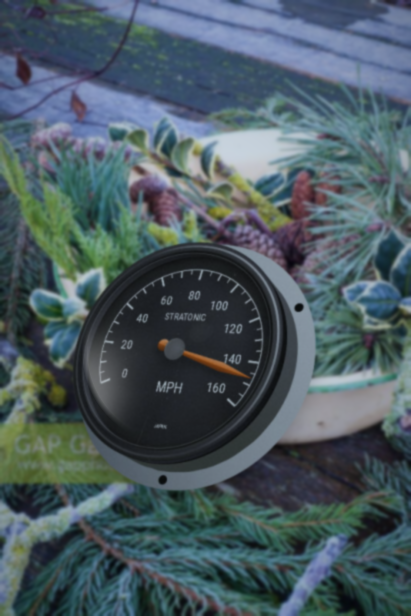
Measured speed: 147.5,mph
